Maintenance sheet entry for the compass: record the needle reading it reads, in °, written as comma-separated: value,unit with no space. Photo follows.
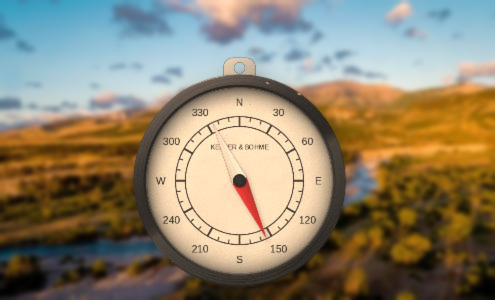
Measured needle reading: 155,°
